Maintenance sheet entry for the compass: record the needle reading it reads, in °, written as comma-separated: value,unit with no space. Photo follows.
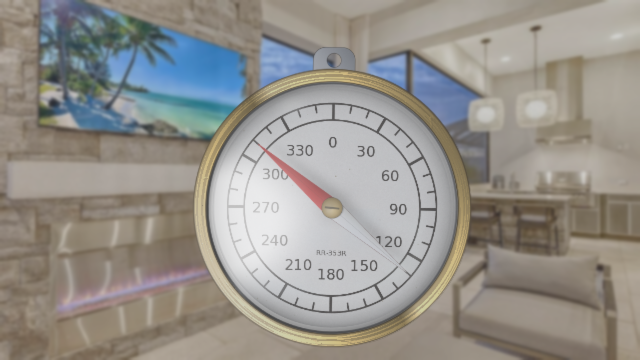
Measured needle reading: 310,°
